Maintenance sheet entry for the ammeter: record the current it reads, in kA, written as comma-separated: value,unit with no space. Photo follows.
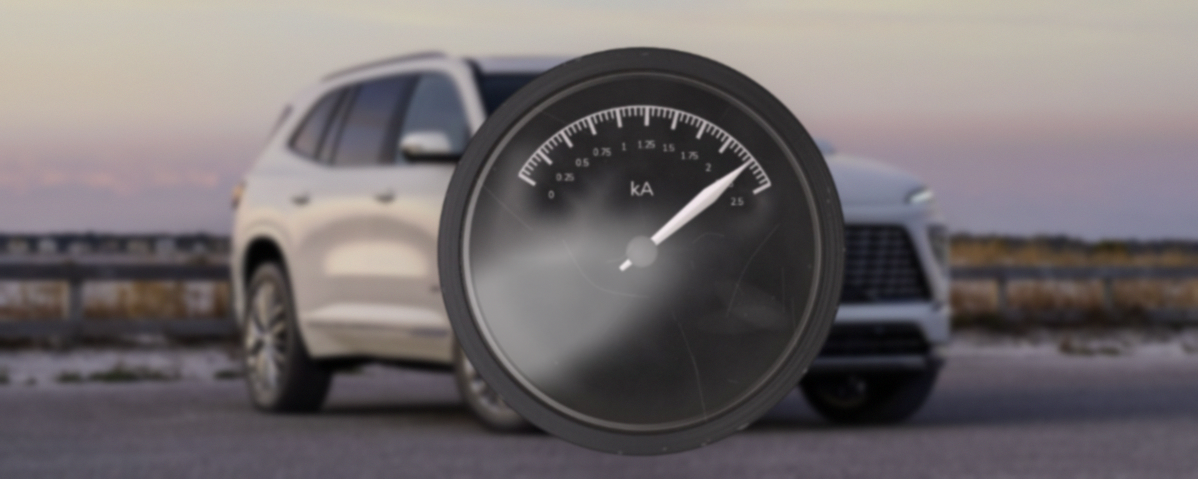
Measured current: 2.25,kA
